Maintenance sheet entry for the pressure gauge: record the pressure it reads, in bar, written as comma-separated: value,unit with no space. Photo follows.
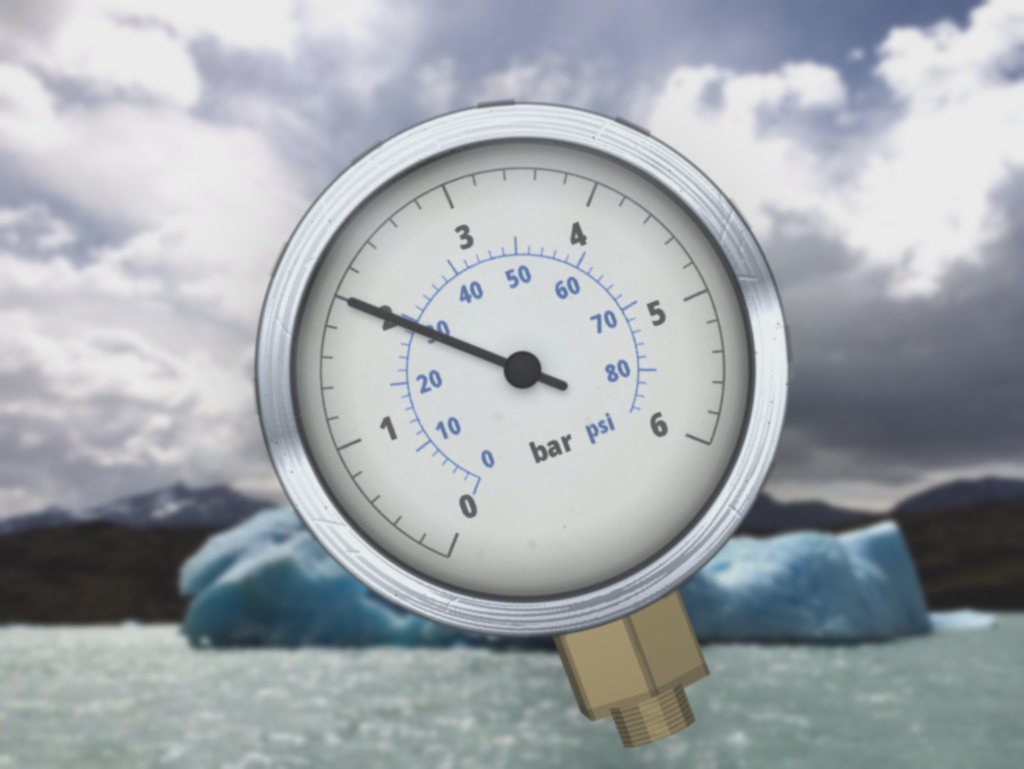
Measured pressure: 2,bar
